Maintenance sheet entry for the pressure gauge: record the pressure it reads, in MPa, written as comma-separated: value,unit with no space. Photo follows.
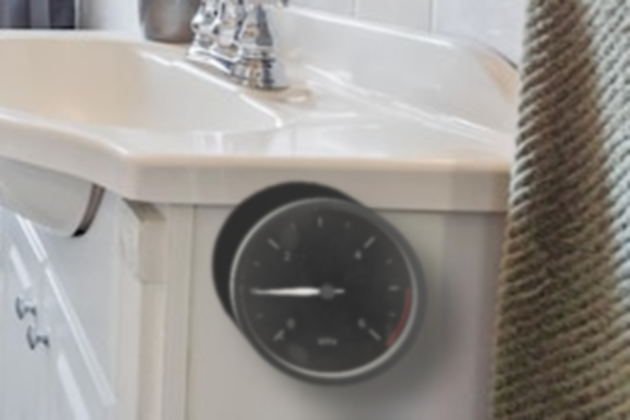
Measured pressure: 1,MPa
